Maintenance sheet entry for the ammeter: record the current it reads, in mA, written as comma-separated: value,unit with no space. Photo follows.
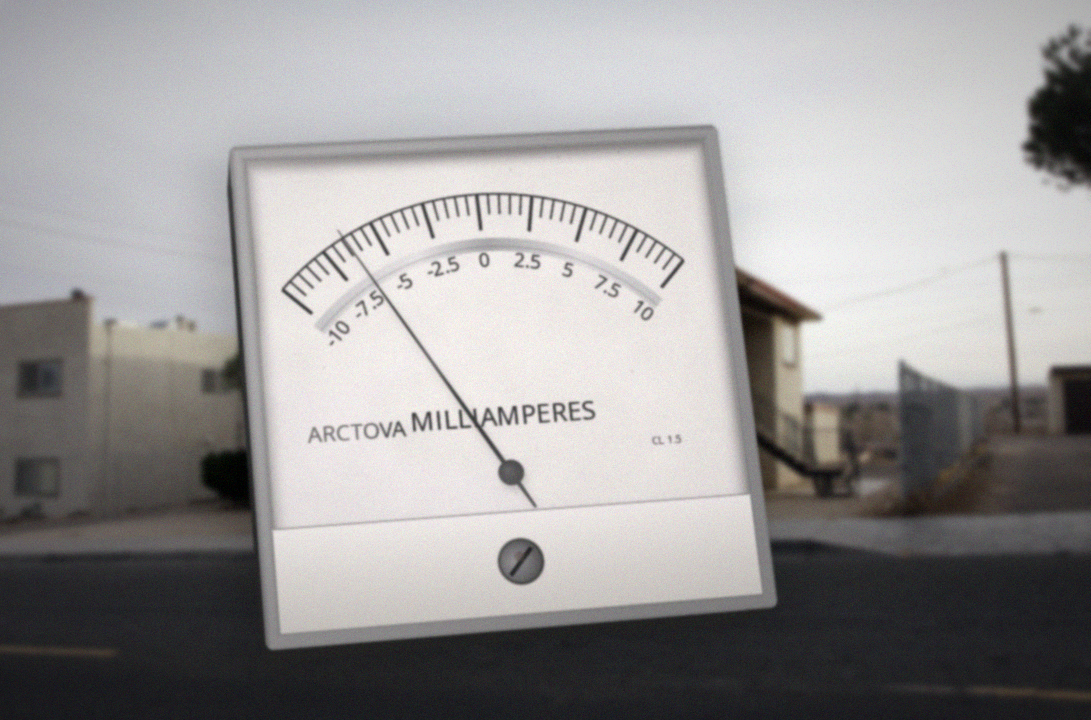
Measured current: -6.5,mA
